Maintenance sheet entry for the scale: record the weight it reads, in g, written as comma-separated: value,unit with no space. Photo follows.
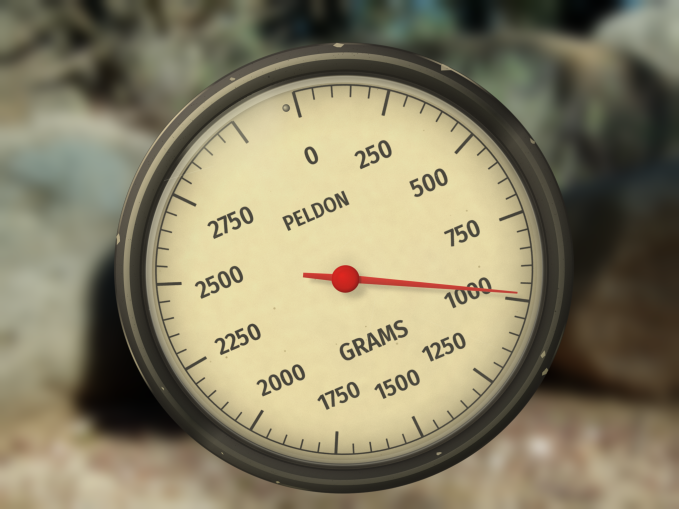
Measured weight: 975,g
